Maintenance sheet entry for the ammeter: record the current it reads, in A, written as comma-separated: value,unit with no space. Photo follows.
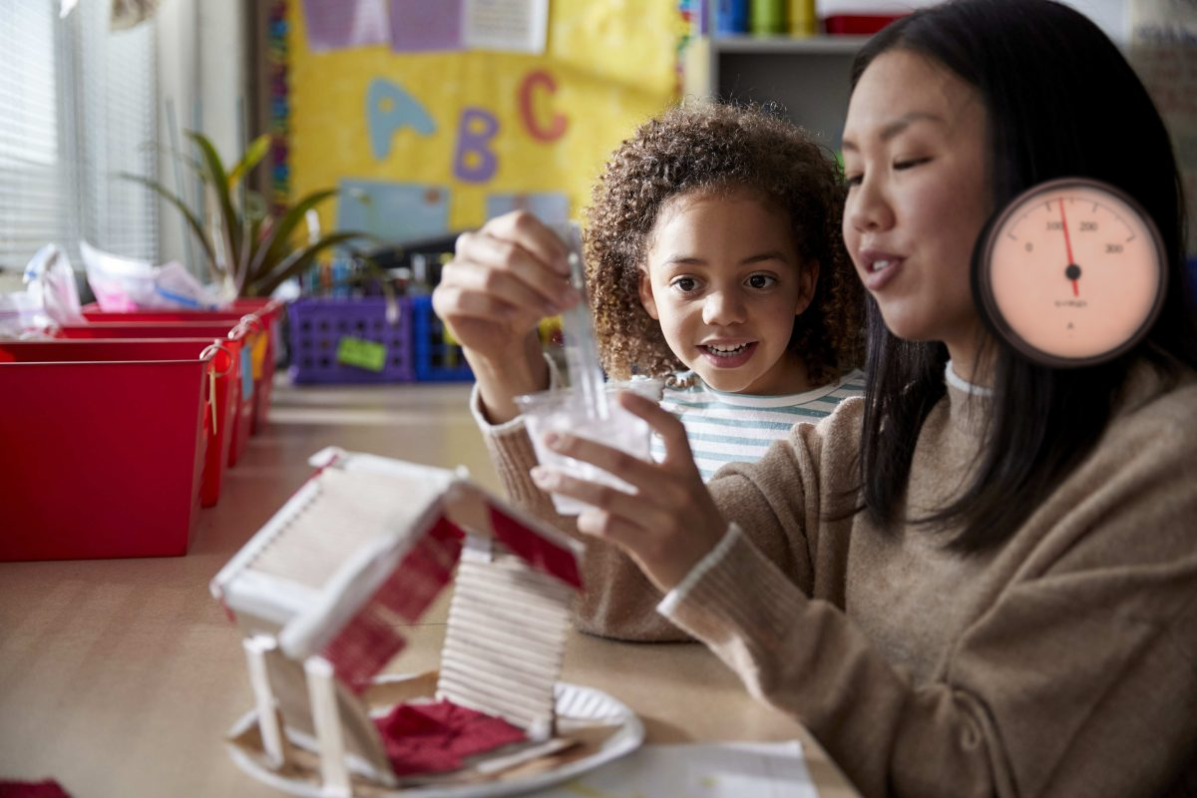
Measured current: 125,A
